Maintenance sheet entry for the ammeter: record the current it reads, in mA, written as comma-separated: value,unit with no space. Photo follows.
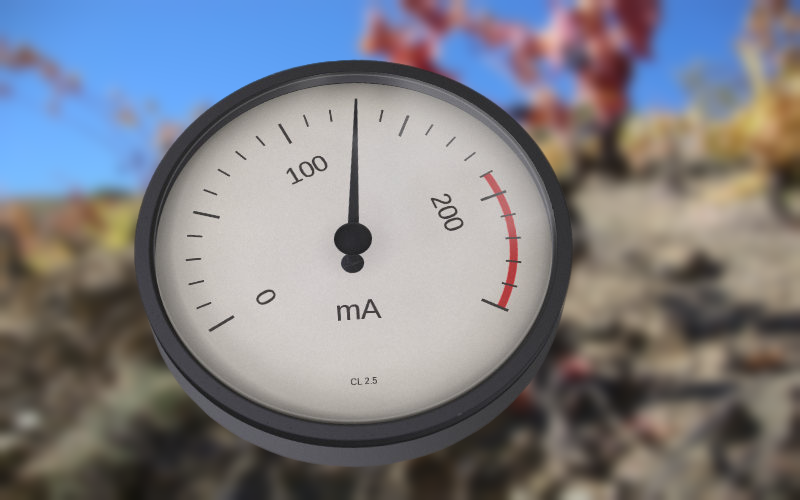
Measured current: 130,mA
